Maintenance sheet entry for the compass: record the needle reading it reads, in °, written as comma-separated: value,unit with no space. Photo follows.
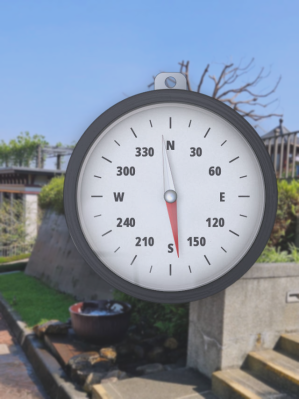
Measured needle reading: 172.5,°
